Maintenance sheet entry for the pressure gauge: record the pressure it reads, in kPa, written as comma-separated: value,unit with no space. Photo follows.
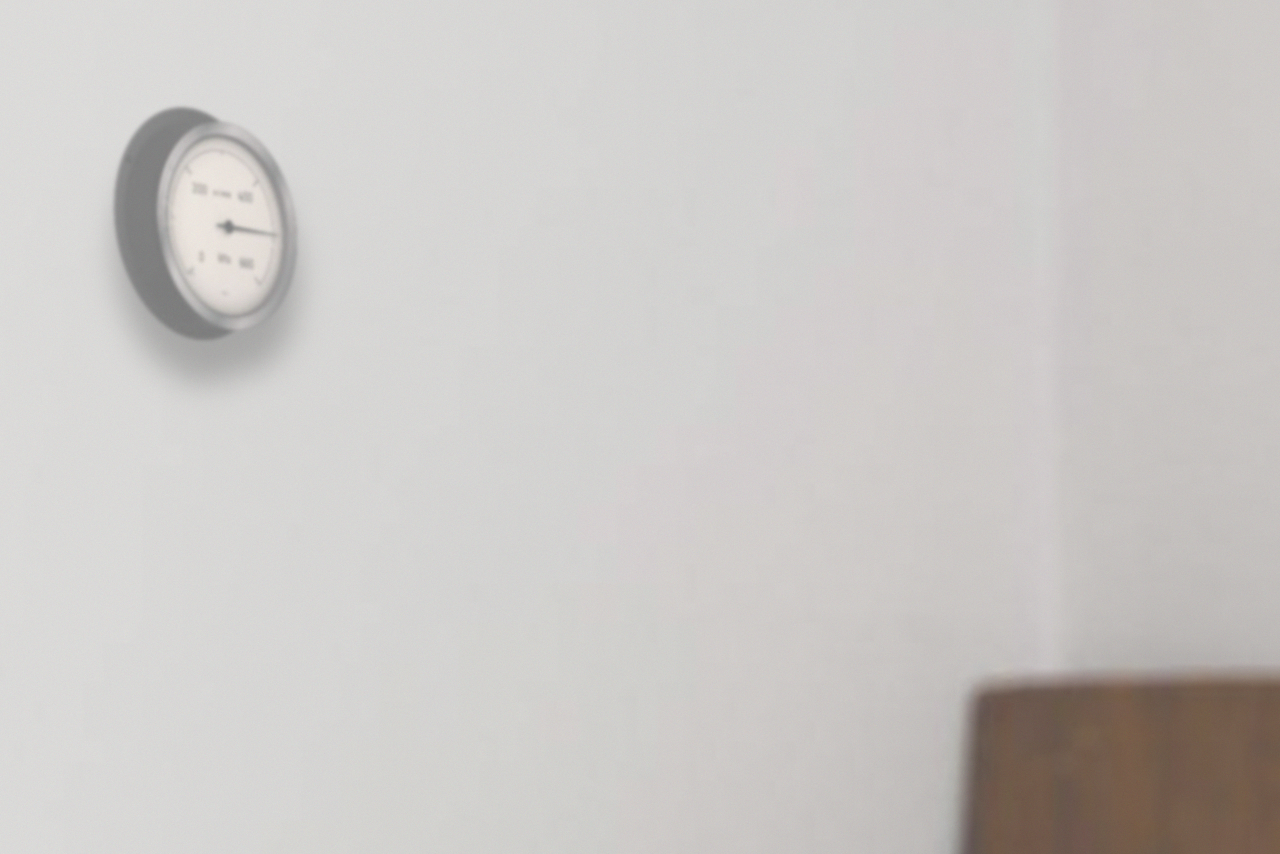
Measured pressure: 500,kPa
